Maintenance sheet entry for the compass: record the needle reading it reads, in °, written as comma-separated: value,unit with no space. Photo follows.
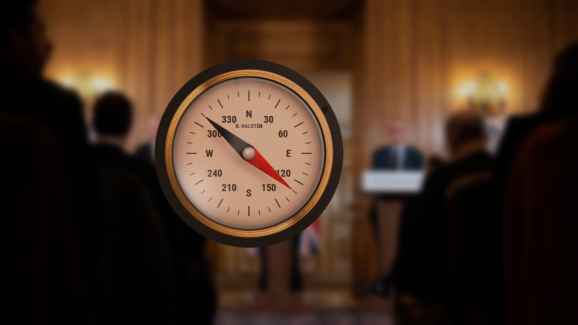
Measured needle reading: 130,°
